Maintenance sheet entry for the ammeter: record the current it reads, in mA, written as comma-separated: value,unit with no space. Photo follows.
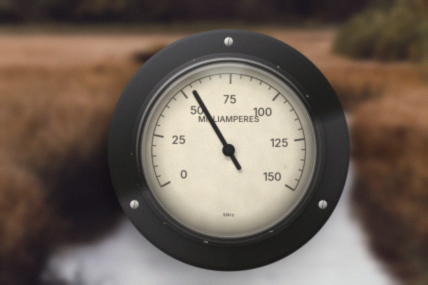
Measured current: 55,mA
